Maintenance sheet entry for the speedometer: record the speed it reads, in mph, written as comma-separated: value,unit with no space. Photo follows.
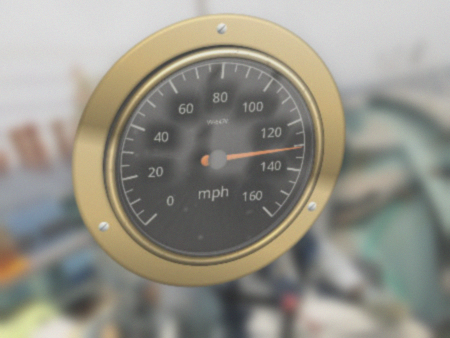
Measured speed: 130,mph
